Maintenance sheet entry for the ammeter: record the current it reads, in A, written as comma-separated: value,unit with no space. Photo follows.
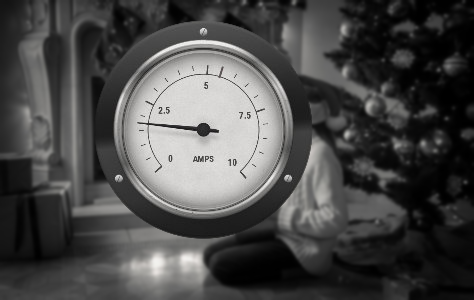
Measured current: 1.75,A
